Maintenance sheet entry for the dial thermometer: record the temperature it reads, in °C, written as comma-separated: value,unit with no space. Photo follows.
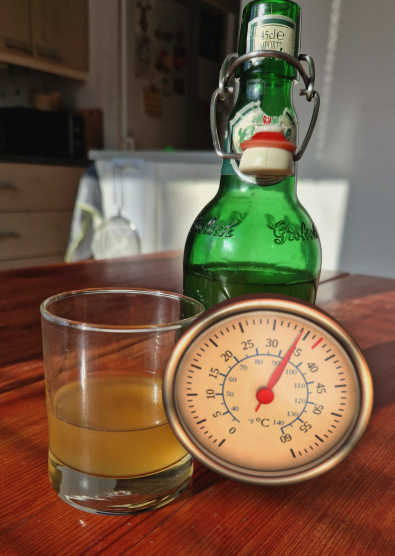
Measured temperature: 34,°C
